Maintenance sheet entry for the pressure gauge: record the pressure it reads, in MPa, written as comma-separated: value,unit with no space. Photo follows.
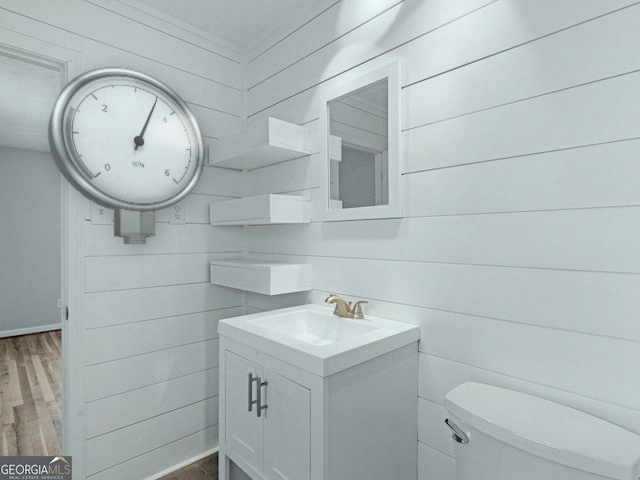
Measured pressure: 3.5,MPa
